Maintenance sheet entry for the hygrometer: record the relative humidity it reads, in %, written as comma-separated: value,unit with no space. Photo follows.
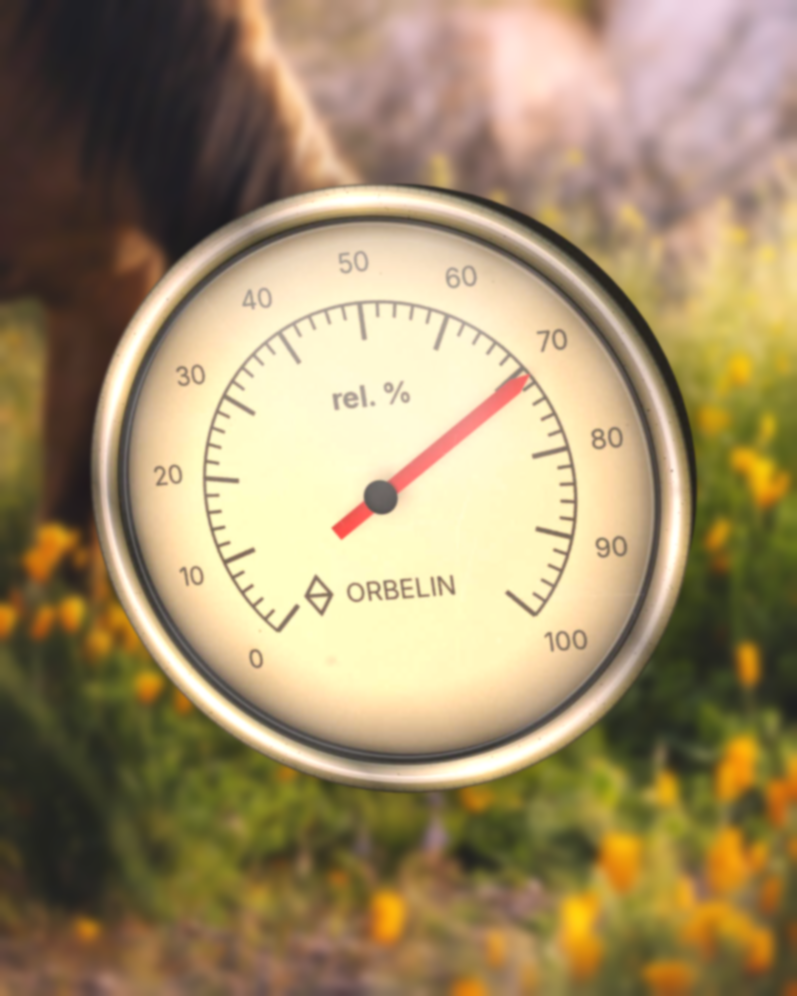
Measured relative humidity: 71,%
